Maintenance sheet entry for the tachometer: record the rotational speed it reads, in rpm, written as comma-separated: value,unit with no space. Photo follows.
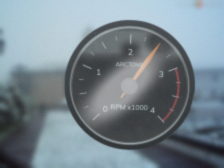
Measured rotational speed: 2500,rpm
